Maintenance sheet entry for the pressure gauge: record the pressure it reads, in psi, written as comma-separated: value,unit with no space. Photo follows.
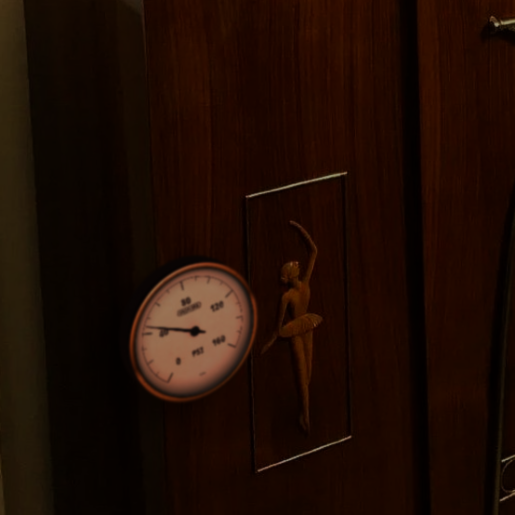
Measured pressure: 45,psi
